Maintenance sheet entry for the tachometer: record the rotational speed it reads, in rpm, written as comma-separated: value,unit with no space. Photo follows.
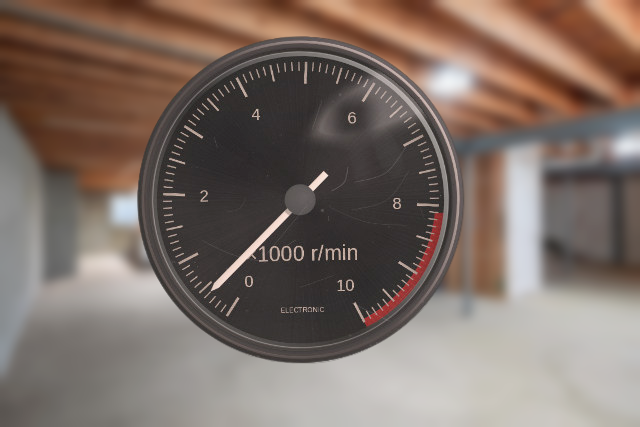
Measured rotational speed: 400,rpm
